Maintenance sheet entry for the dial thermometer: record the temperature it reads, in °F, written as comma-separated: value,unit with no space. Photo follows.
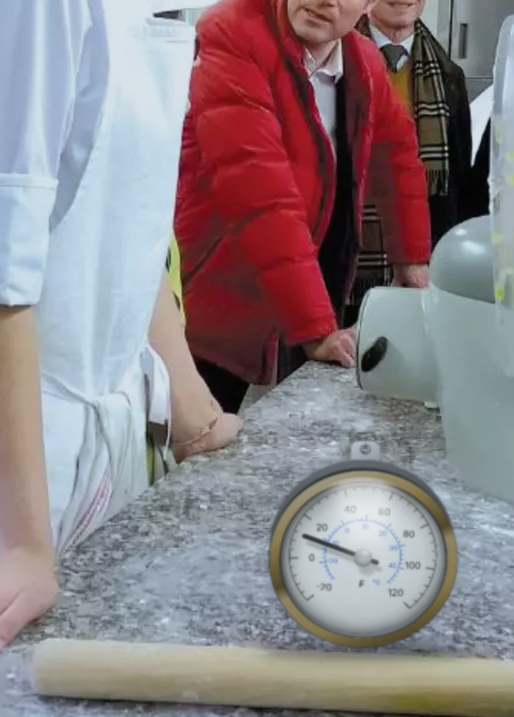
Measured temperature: 12,°F
